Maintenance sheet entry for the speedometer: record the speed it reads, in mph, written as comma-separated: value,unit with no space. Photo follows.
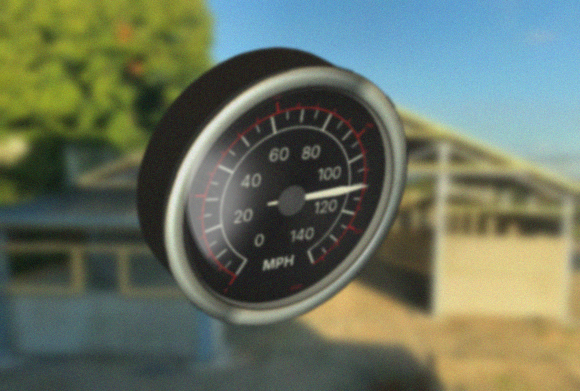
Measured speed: 110,mph
